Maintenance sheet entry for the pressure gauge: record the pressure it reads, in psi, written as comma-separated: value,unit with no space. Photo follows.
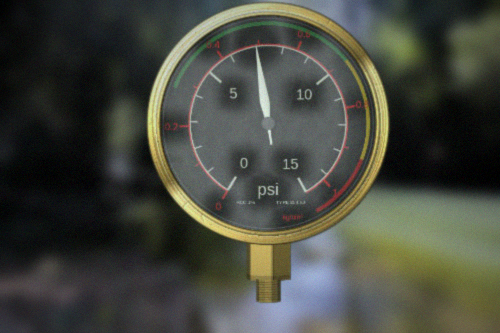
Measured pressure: 7,psi
